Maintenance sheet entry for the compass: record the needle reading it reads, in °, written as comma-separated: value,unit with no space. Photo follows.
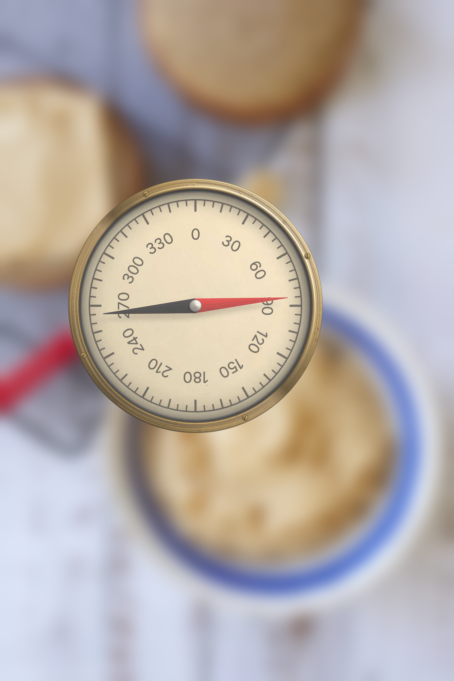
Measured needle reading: 85,°
